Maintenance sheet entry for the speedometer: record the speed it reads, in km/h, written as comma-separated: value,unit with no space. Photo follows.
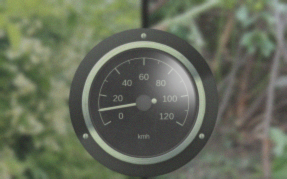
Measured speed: 10,km/h
